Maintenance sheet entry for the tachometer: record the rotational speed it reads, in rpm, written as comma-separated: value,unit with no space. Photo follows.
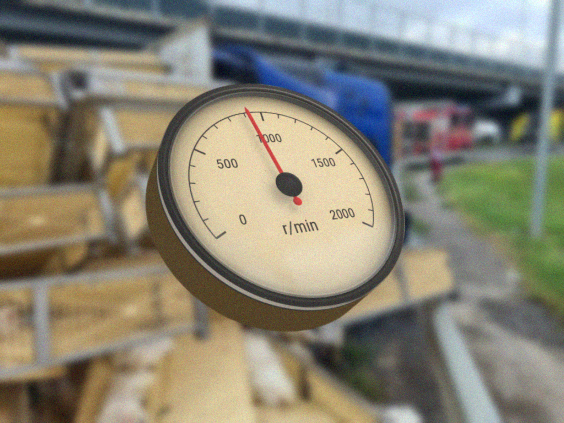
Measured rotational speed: 900,rpm
